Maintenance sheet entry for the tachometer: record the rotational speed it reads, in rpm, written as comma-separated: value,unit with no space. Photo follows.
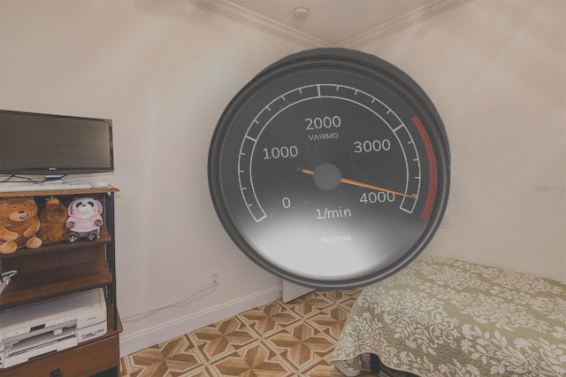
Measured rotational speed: 3800,rpm
